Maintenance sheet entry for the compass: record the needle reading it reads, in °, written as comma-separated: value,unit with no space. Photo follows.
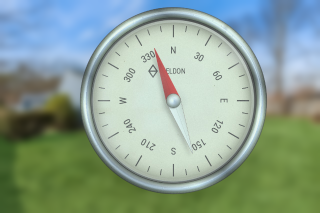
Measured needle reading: 340,°
